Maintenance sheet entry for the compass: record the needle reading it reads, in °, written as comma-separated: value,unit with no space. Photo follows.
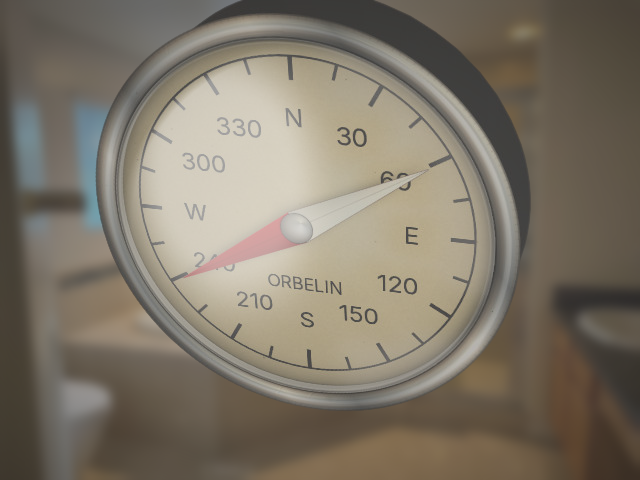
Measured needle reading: 240,°
